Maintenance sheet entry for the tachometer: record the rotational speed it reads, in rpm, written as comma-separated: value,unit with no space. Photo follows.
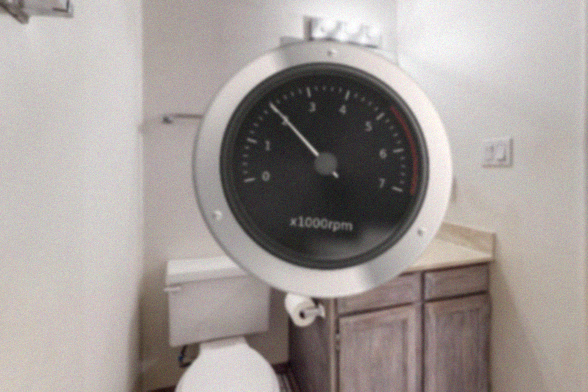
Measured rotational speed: 2000,rpm
